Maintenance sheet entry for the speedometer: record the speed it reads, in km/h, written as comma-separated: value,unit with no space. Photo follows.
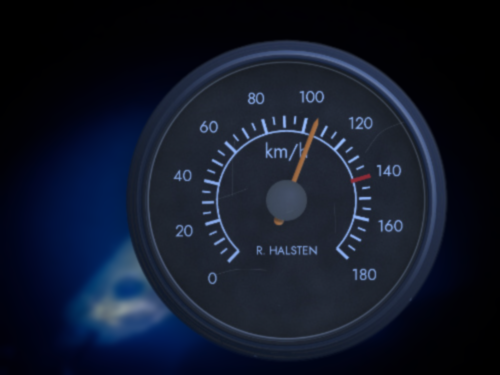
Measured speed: 105,km/h
